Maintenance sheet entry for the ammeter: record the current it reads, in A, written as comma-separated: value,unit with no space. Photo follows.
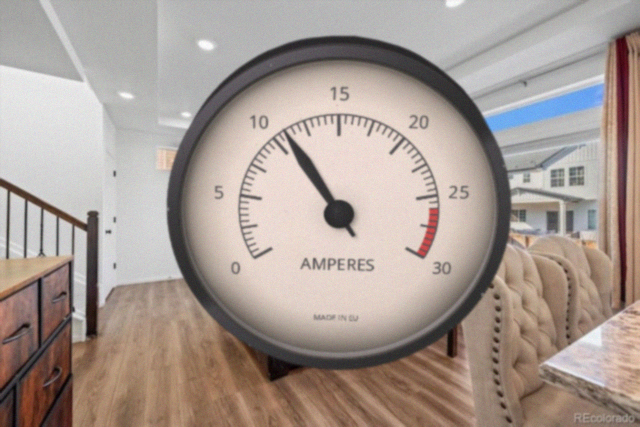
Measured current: 11,A
